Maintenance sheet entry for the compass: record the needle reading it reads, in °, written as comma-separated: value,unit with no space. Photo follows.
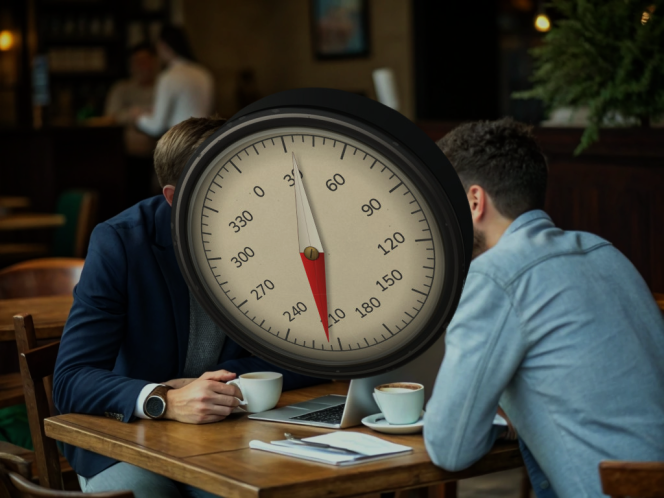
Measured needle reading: 215,°
